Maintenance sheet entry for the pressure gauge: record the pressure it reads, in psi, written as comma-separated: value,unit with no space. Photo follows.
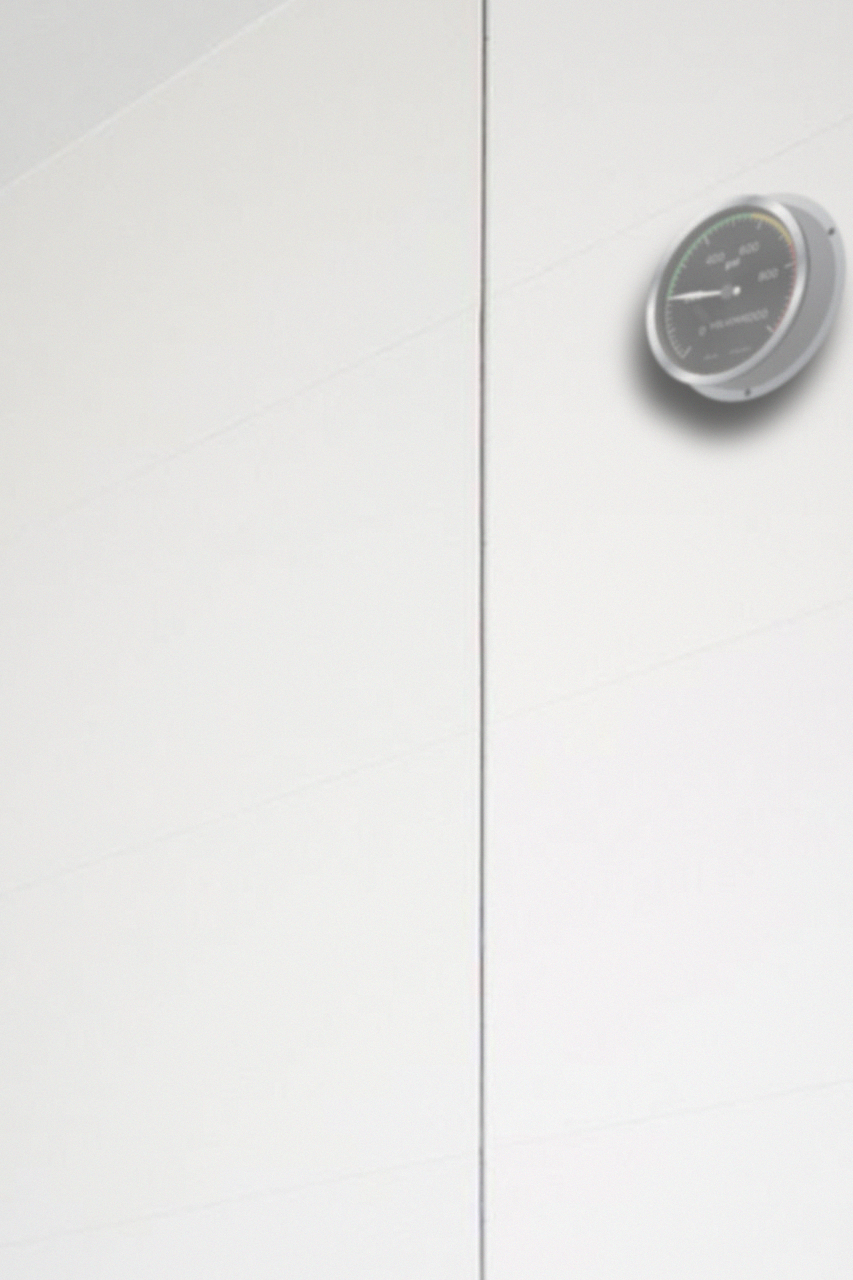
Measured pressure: 200,psi
